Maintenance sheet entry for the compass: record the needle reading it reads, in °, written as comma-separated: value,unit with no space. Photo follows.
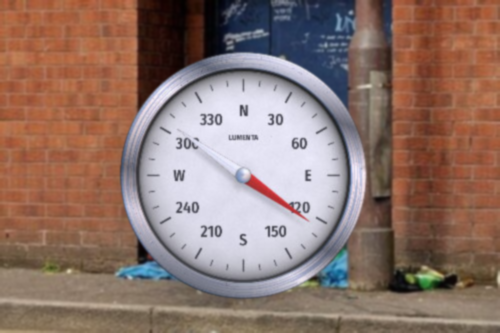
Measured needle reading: 125,°
